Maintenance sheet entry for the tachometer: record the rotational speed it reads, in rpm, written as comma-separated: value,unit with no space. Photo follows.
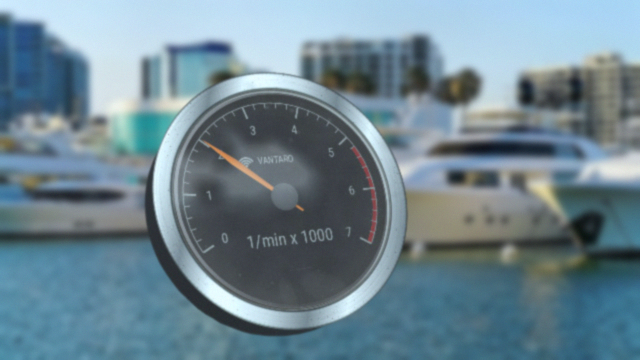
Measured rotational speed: 2000,rpm
